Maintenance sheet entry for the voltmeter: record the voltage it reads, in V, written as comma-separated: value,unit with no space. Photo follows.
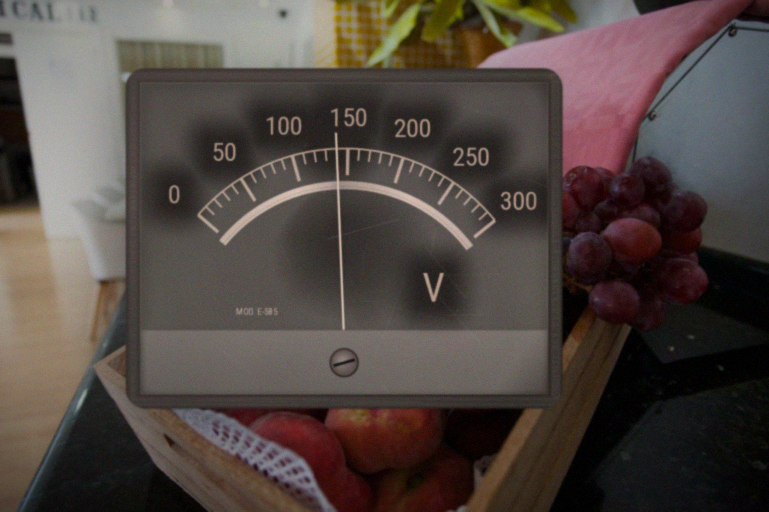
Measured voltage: 140,V
